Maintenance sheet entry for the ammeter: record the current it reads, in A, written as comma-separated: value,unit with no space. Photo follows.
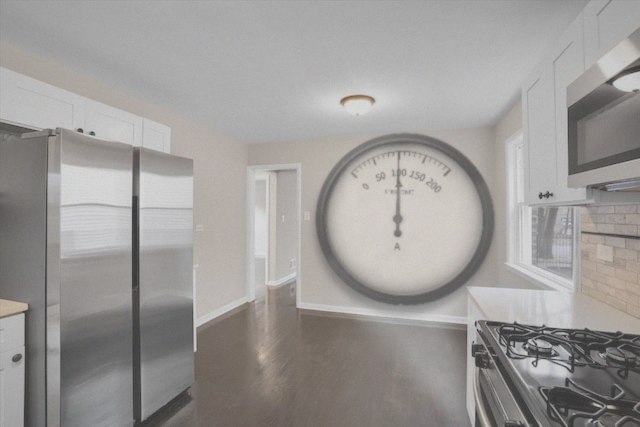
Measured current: 100,A
